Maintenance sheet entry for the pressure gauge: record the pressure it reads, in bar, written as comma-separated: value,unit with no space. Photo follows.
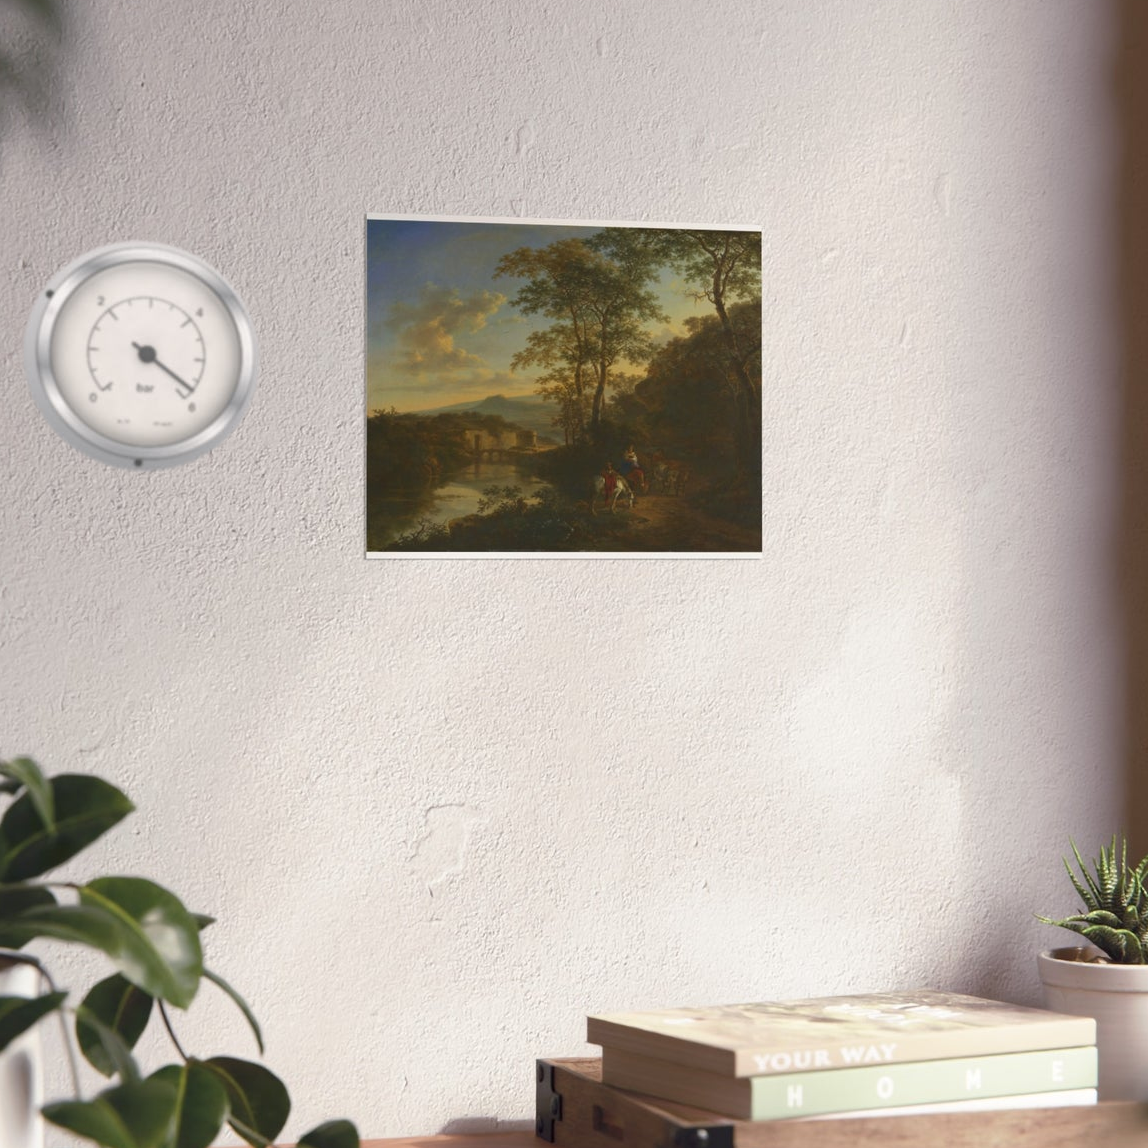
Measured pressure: 5.75,bar
